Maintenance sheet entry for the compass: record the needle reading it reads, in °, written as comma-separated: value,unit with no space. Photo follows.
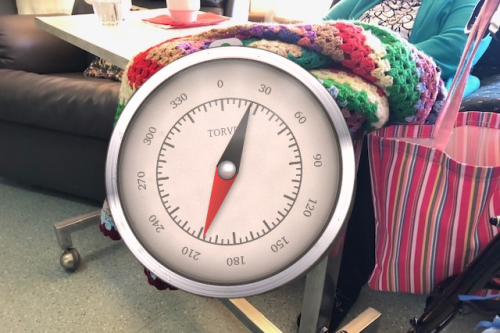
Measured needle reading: 205,°
